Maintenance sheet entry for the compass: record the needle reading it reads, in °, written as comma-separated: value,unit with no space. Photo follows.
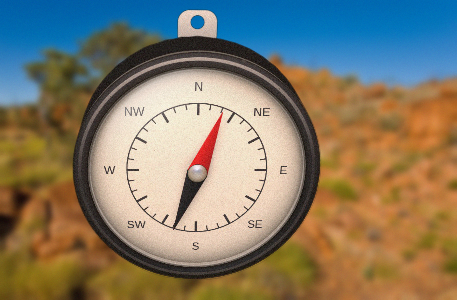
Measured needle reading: 20,°
